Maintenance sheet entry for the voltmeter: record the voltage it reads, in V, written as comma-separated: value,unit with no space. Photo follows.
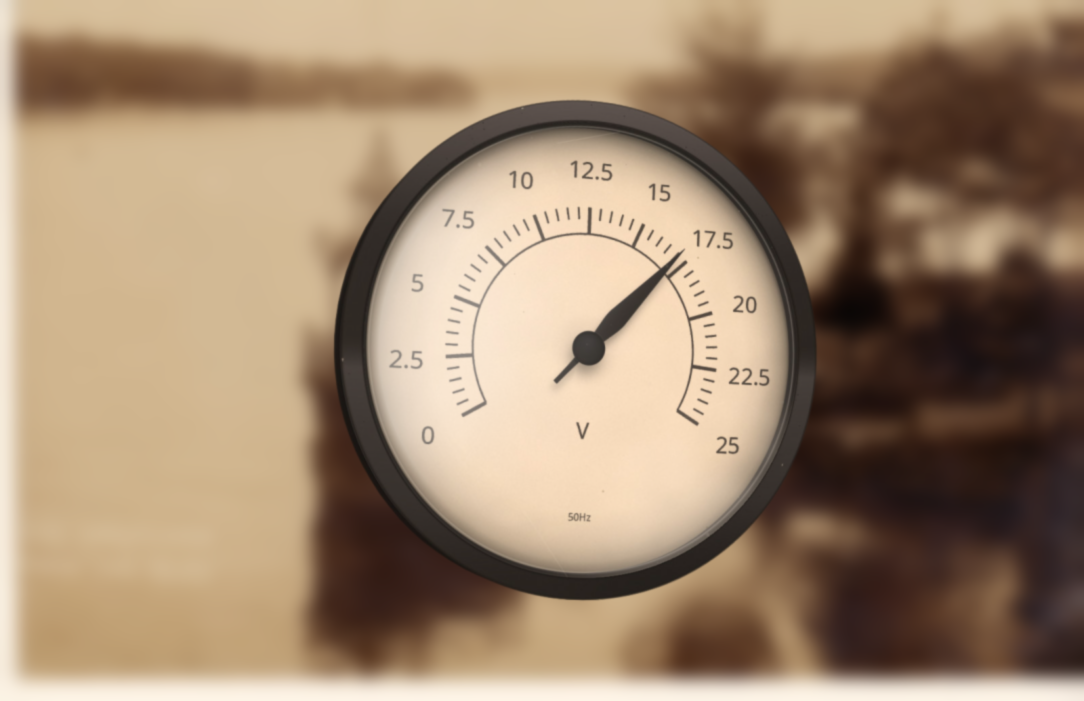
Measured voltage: 17,V
